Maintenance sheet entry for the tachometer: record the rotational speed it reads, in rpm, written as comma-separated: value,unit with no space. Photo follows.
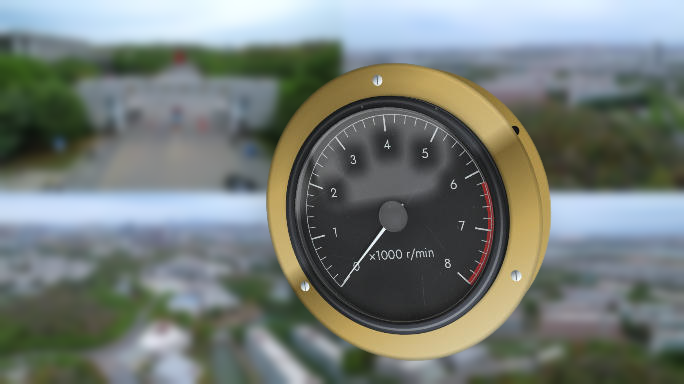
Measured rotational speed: 0,rpm
